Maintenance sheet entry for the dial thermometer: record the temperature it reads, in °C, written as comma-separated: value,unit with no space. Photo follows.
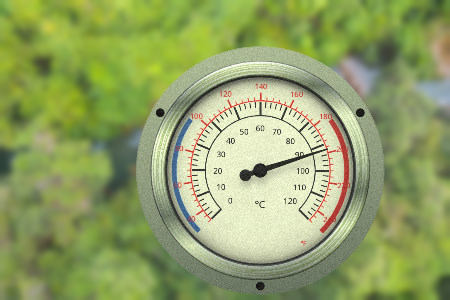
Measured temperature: 92,°C
